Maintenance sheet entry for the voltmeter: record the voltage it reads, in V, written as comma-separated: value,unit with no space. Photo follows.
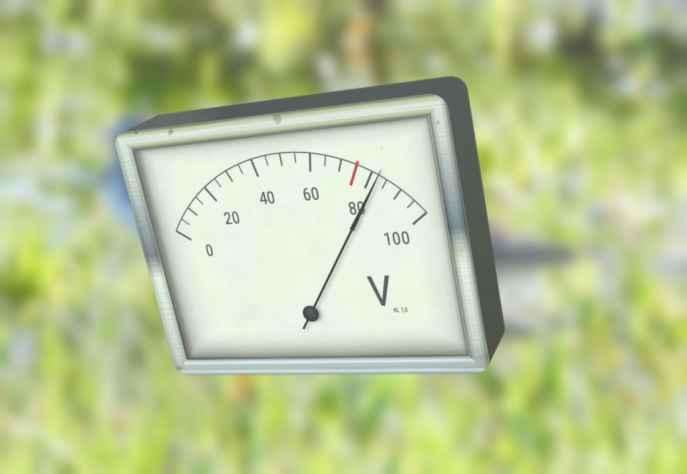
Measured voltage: 82.5,V
